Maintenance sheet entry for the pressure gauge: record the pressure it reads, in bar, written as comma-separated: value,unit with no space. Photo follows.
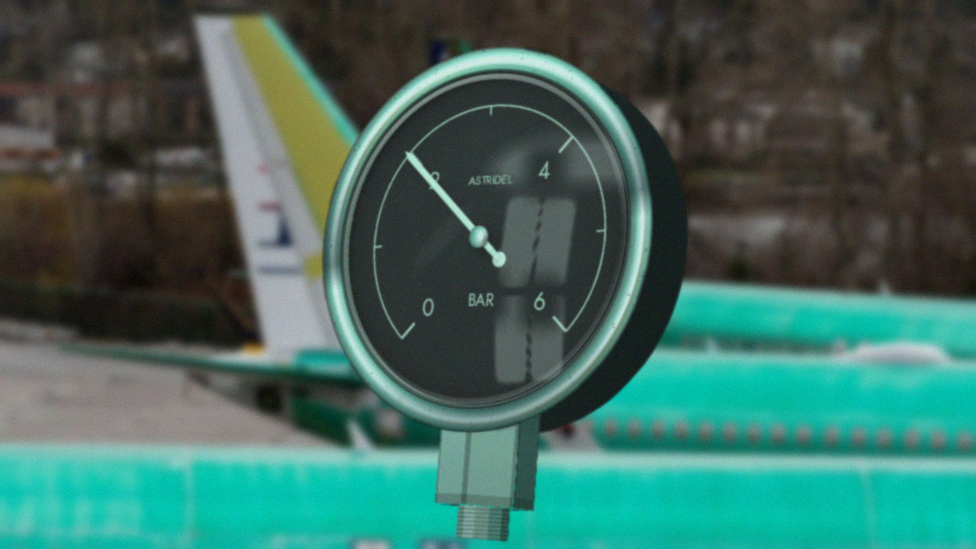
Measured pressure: 2,bar
